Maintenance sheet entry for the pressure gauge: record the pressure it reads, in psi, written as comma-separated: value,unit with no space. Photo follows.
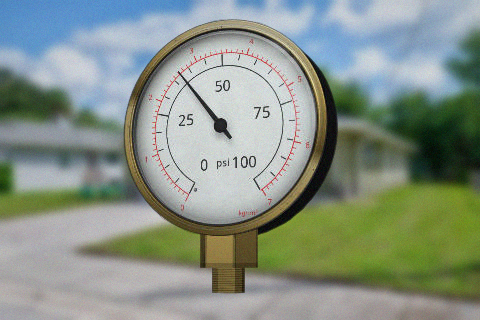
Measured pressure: 37.5,psi
